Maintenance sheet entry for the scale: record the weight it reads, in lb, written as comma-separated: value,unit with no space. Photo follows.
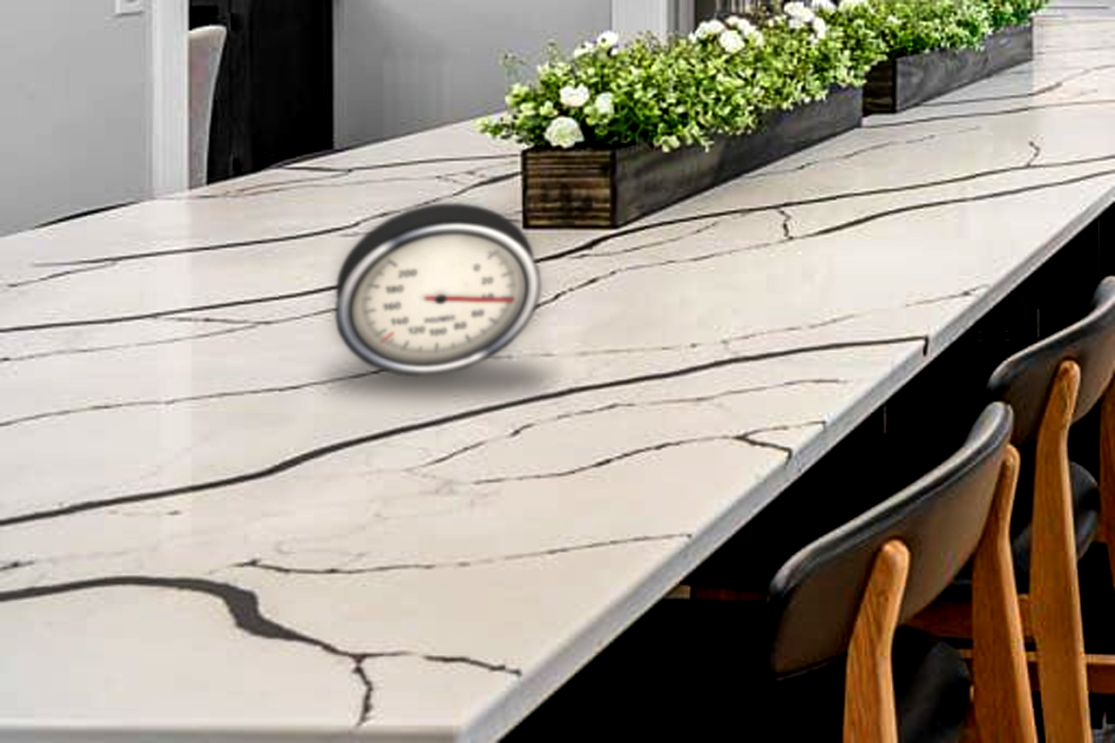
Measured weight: 40,lb
